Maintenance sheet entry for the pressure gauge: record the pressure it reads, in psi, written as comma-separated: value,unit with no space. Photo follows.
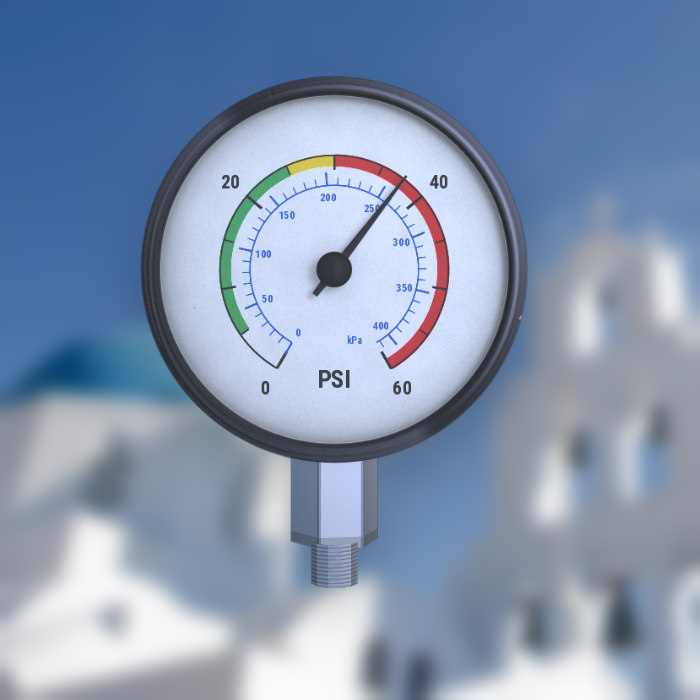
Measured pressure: 37.5,psi
